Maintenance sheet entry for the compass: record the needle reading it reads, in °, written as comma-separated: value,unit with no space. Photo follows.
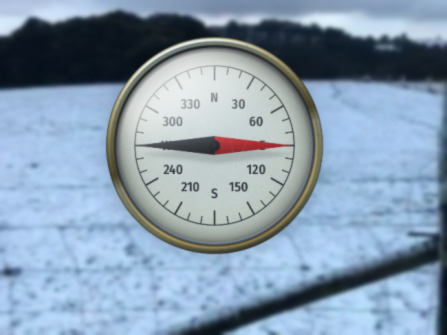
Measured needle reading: 90,°
